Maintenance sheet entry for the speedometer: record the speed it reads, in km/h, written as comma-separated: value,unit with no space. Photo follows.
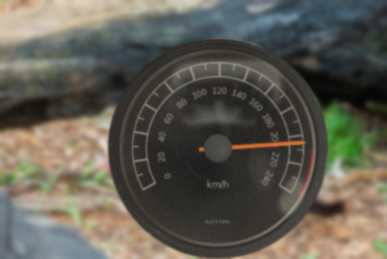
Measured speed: 205,km/h
